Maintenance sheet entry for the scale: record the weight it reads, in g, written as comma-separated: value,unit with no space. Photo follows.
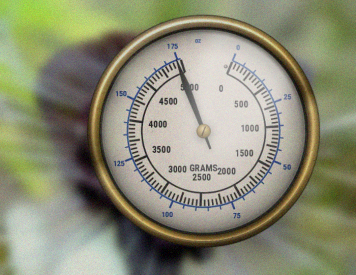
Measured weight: 4950,g
